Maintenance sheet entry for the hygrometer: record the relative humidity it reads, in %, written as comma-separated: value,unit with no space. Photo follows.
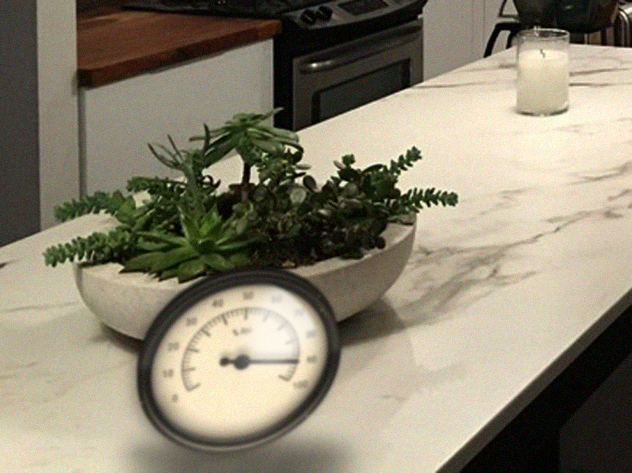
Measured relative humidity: 90,%
